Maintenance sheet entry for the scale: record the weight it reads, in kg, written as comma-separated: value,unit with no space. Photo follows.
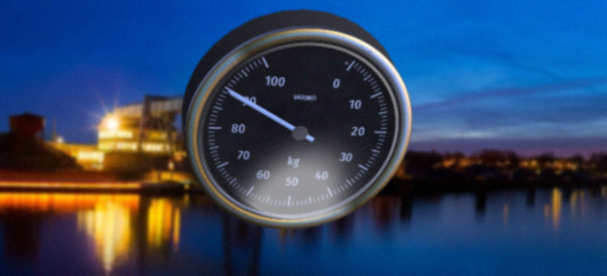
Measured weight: 90,kg
